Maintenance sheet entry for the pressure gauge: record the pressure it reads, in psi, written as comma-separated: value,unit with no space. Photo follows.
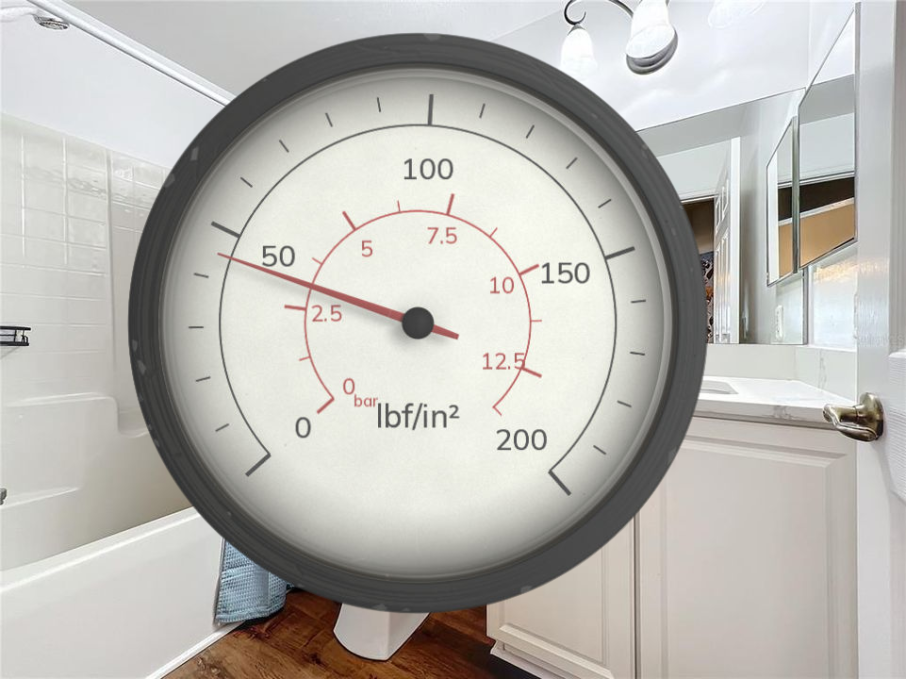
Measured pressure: 45,psi
